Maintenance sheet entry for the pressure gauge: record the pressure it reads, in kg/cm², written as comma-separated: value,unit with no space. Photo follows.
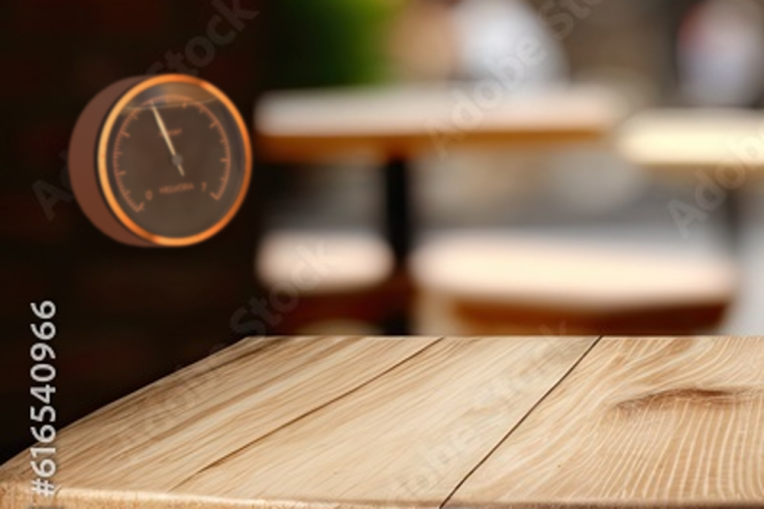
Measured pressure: 3,kg/cm²
